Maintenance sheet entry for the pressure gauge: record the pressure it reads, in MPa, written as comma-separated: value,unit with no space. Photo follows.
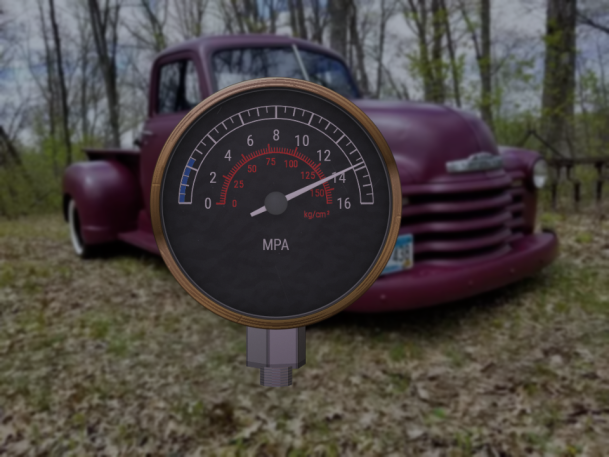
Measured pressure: 13.75,MPa
